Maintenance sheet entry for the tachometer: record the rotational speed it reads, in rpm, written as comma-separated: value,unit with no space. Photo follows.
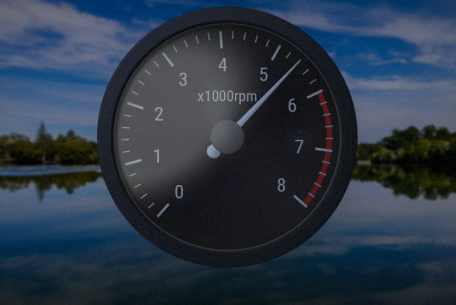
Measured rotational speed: 5400,rpm
